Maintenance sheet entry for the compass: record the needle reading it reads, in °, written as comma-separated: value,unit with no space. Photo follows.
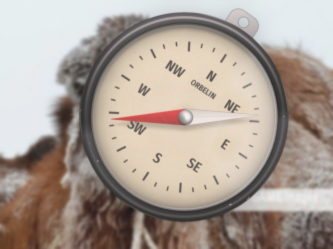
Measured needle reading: 235,°
